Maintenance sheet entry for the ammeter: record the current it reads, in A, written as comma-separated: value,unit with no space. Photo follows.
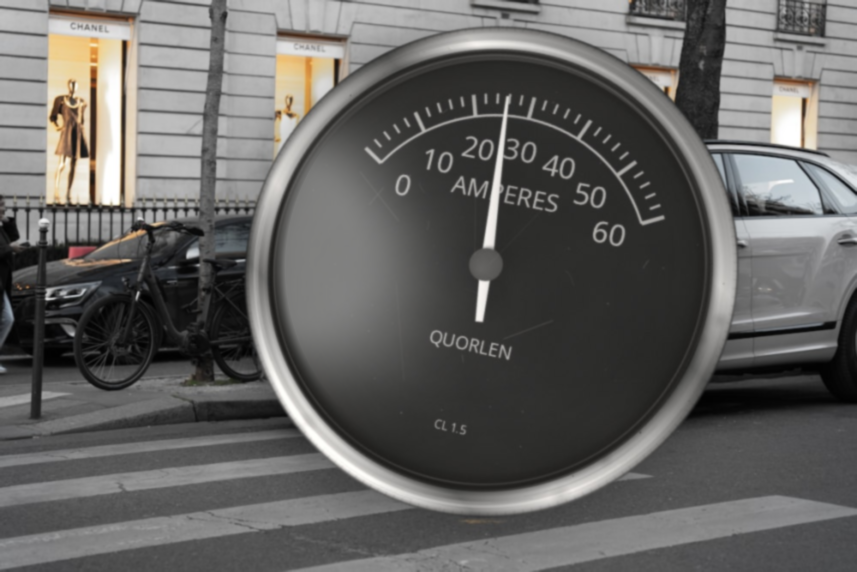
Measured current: 26,A
